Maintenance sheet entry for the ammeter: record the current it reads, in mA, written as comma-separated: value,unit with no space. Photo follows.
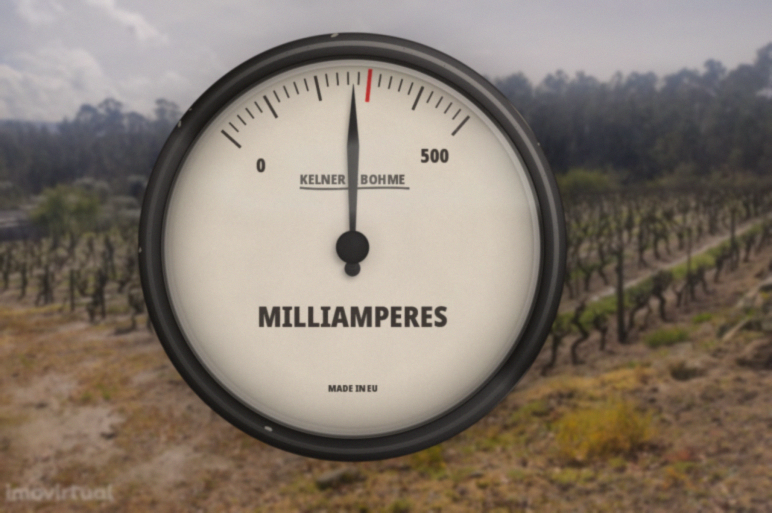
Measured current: 270,mA
